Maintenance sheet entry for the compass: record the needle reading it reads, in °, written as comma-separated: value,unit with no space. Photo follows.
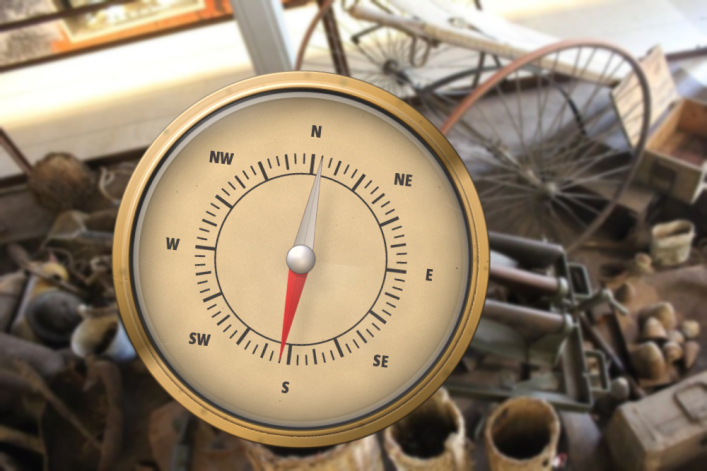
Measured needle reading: 185,°
